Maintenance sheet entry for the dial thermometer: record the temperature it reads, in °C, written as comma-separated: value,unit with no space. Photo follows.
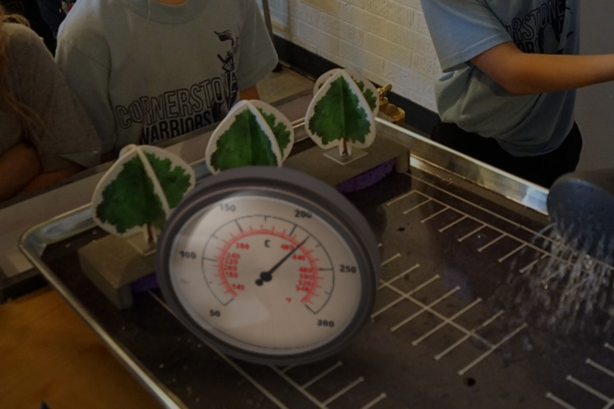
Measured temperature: 212.5,°C
